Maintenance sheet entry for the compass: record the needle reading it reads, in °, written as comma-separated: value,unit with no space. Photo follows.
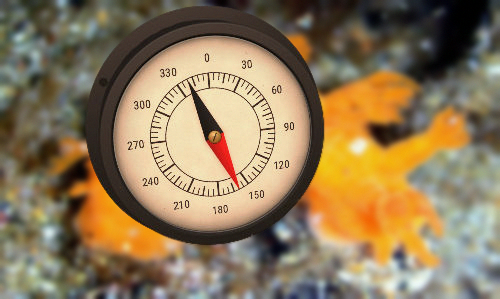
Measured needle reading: 160,°
